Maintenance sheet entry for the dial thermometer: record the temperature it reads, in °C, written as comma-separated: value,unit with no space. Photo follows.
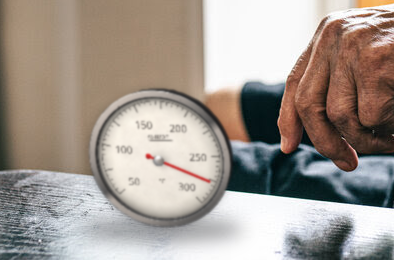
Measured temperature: 275,°C
